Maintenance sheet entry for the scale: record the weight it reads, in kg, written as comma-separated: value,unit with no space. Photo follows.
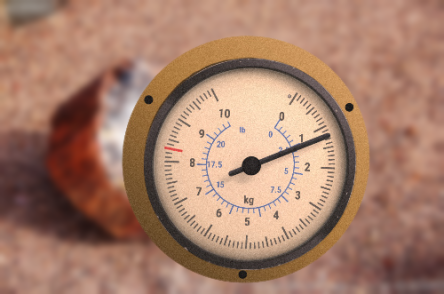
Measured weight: 1.2,kg
